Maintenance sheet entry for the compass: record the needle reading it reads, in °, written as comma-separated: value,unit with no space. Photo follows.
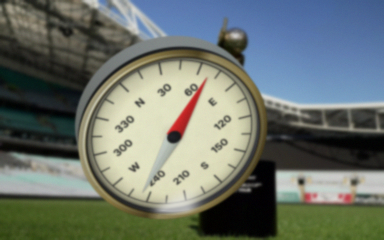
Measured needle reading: 67.5,°
